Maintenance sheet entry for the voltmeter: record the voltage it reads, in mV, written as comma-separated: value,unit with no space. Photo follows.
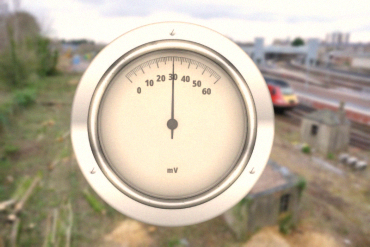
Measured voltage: 30,mV
